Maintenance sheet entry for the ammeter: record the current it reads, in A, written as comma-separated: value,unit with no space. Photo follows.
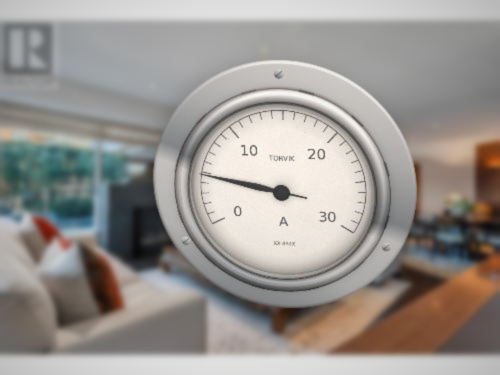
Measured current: 5,A
